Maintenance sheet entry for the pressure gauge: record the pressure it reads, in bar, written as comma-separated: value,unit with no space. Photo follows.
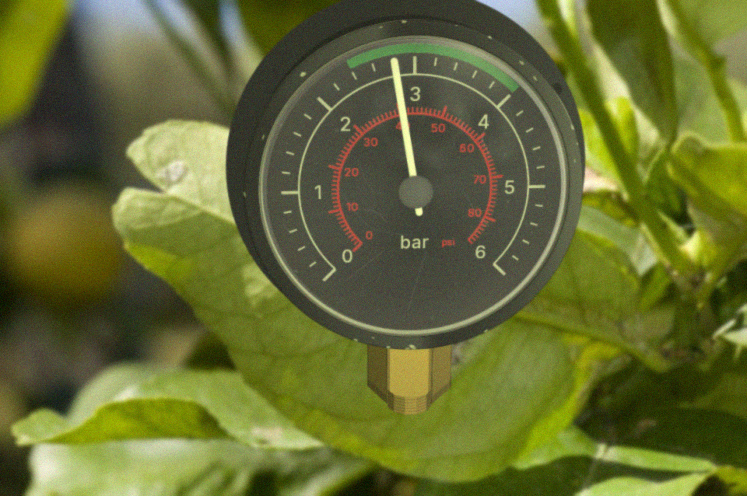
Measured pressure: 2.8,bar
